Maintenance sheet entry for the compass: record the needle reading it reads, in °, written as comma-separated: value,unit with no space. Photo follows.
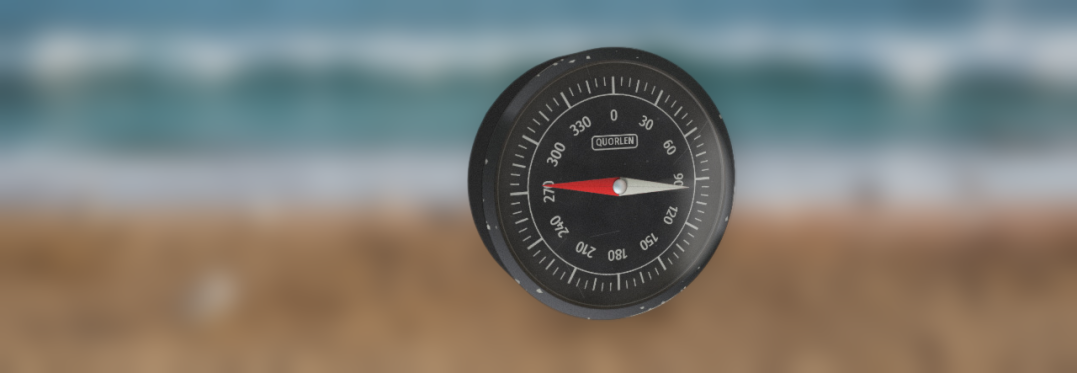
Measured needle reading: 275,°
